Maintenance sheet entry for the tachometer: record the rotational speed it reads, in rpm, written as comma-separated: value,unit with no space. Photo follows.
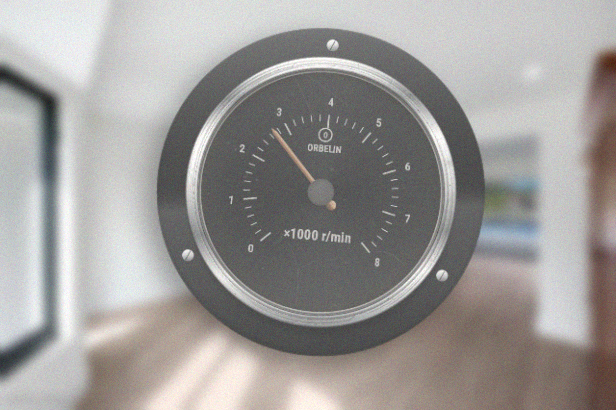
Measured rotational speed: 2700,rpm
